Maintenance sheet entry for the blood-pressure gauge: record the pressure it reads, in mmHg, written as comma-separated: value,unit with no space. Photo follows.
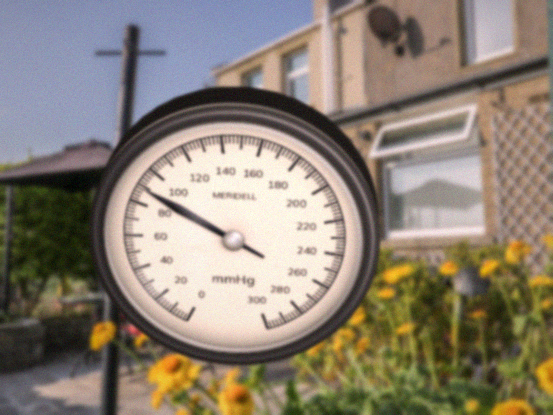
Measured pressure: 90,mmHg
